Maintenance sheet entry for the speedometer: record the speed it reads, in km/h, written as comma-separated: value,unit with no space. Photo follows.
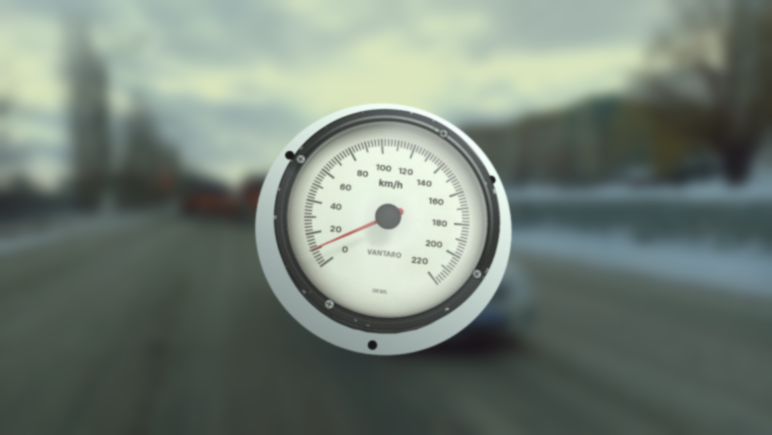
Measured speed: 10,km/h
